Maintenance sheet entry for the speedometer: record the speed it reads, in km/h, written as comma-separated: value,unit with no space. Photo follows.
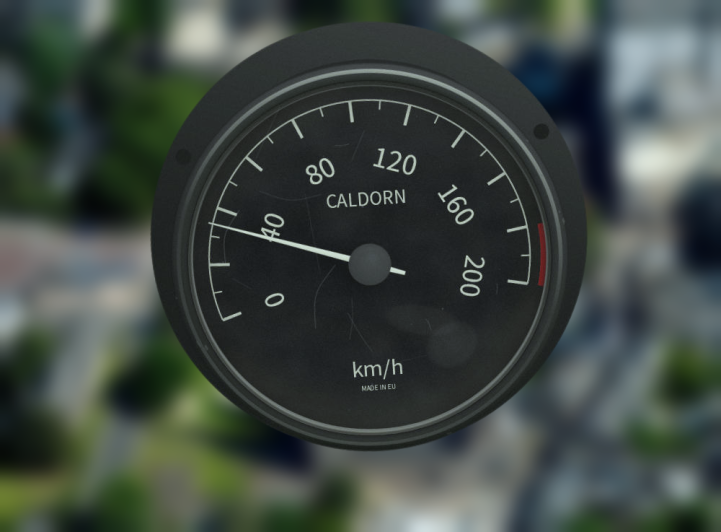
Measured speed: 35,km/h
